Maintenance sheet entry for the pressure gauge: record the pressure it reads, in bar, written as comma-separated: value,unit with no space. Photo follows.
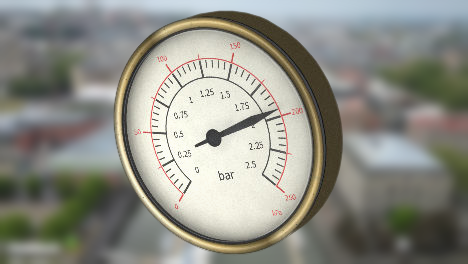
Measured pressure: 1.95,bar
